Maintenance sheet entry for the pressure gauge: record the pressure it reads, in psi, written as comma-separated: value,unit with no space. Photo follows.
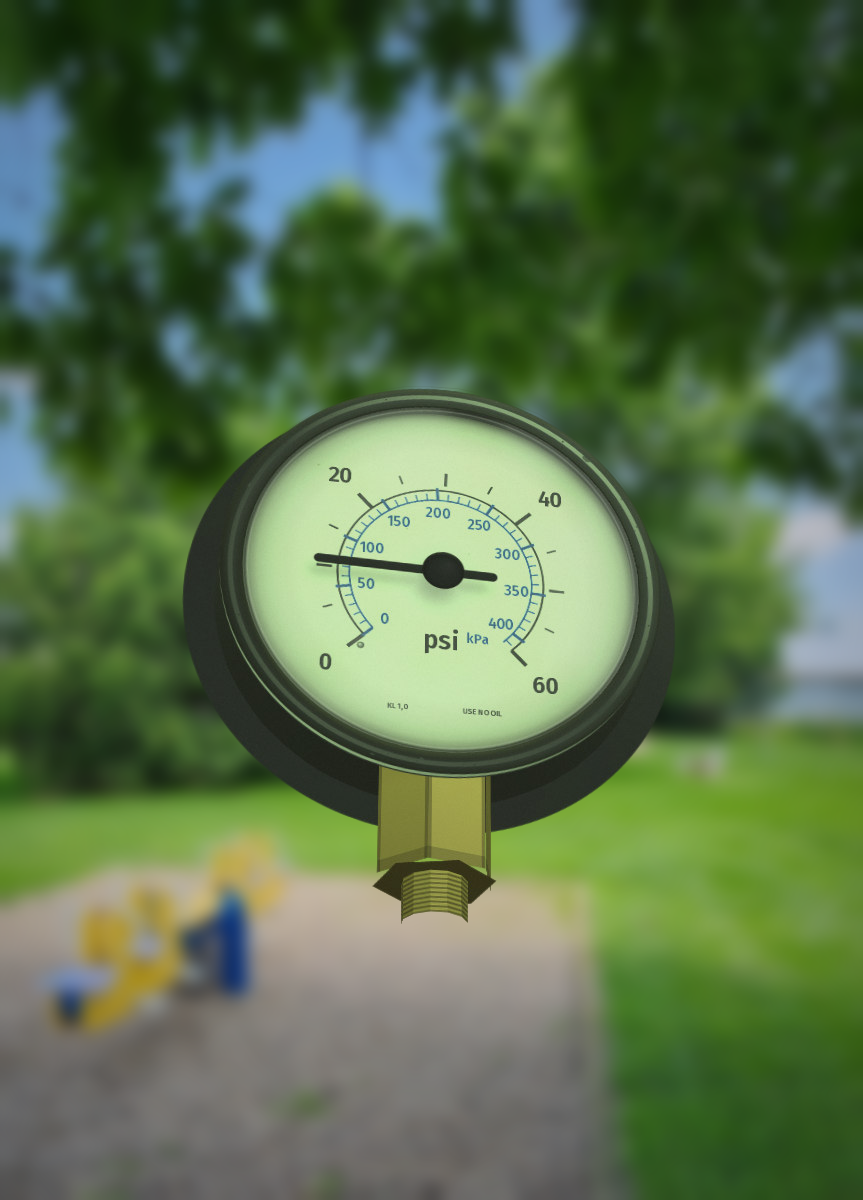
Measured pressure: 10,psi
